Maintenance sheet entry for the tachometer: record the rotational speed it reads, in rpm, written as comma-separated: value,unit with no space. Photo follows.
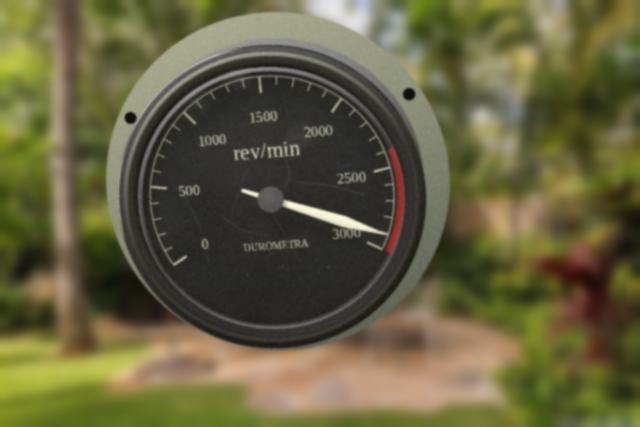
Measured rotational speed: 2900,rpm
